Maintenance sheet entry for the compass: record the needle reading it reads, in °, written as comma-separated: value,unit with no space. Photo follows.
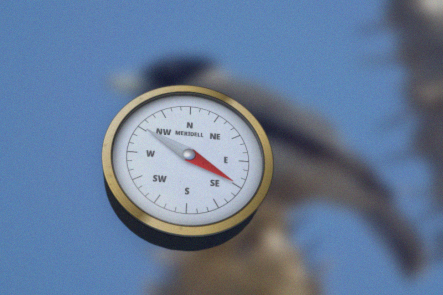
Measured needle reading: 120,°
